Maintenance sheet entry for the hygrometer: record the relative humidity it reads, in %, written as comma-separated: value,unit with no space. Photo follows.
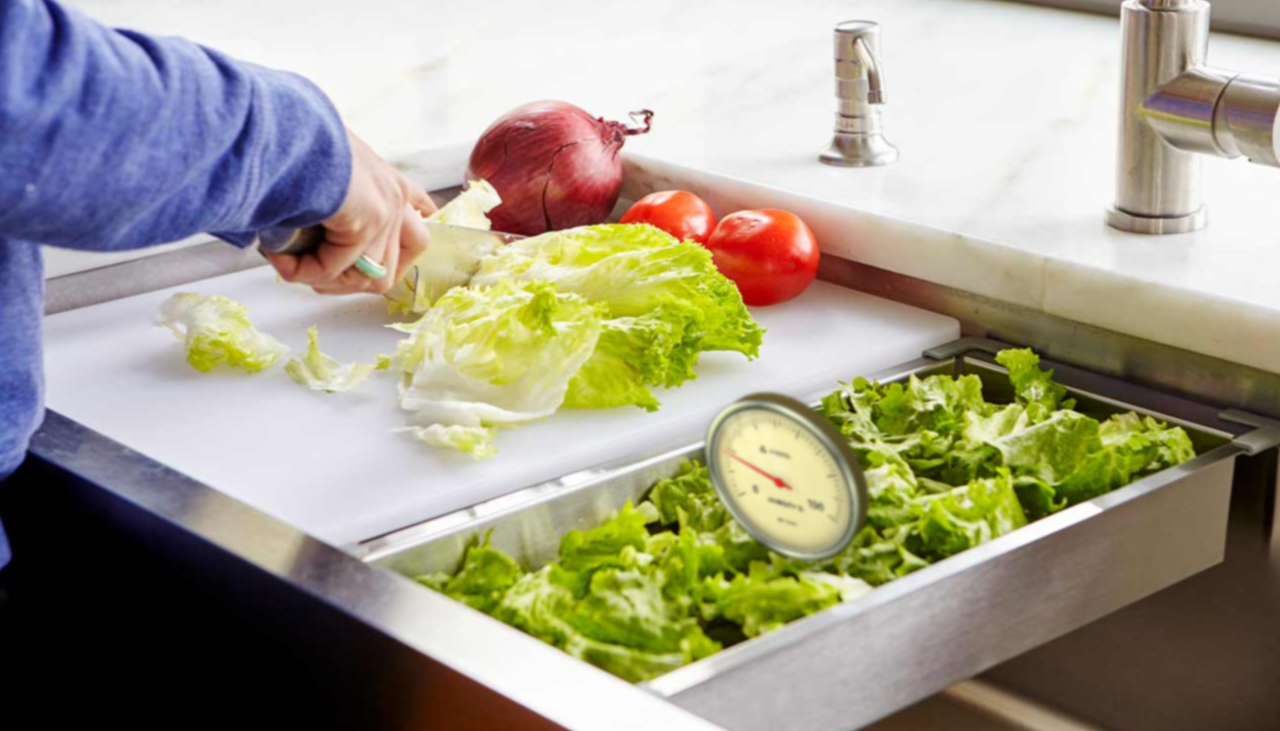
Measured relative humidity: 20,%
